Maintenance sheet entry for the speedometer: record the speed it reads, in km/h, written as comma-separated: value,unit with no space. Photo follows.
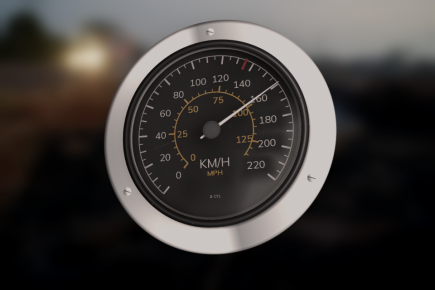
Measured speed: 160,km/h
